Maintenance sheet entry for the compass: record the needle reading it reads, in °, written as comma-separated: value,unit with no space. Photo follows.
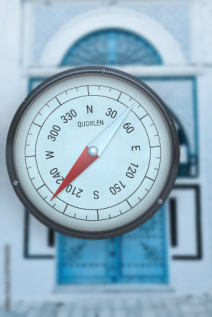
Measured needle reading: 225,°
